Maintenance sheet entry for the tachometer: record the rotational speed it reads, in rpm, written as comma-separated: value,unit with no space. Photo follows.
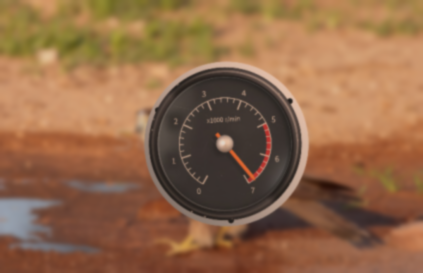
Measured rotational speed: 6800,rpm
